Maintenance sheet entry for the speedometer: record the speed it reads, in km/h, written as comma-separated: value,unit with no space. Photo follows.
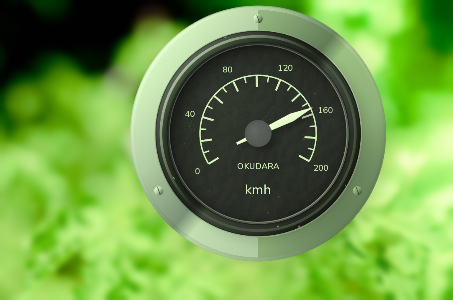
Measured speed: 155,km/h
